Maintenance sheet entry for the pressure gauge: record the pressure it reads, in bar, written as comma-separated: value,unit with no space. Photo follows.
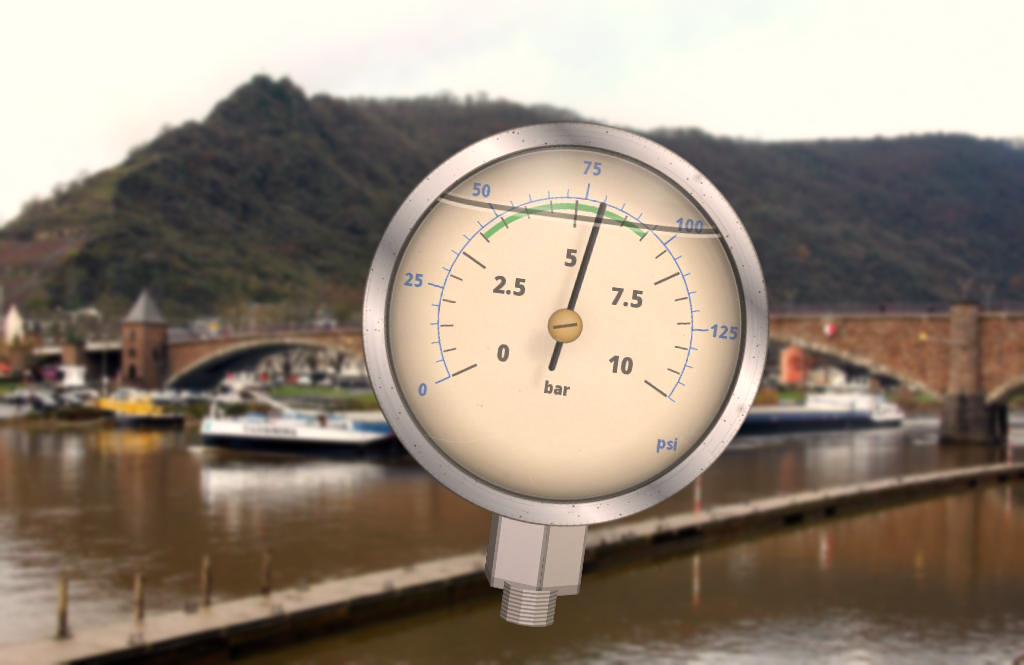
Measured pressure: 5.5,bar
